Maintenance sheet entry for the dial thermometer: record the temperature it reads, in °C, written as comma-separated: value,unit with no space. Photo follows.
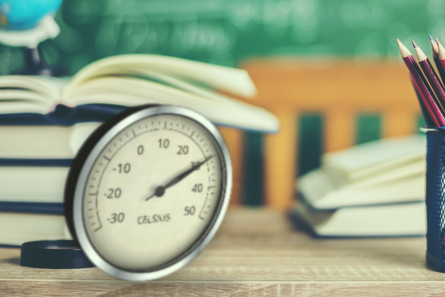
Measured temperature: 30,°C
